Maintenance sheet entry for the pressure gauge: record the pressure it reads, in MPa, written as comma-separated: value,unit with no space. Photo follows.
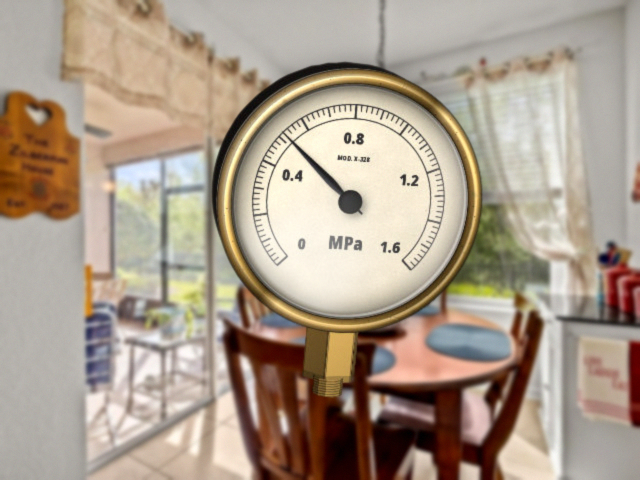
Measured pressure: 0.52,MPa
